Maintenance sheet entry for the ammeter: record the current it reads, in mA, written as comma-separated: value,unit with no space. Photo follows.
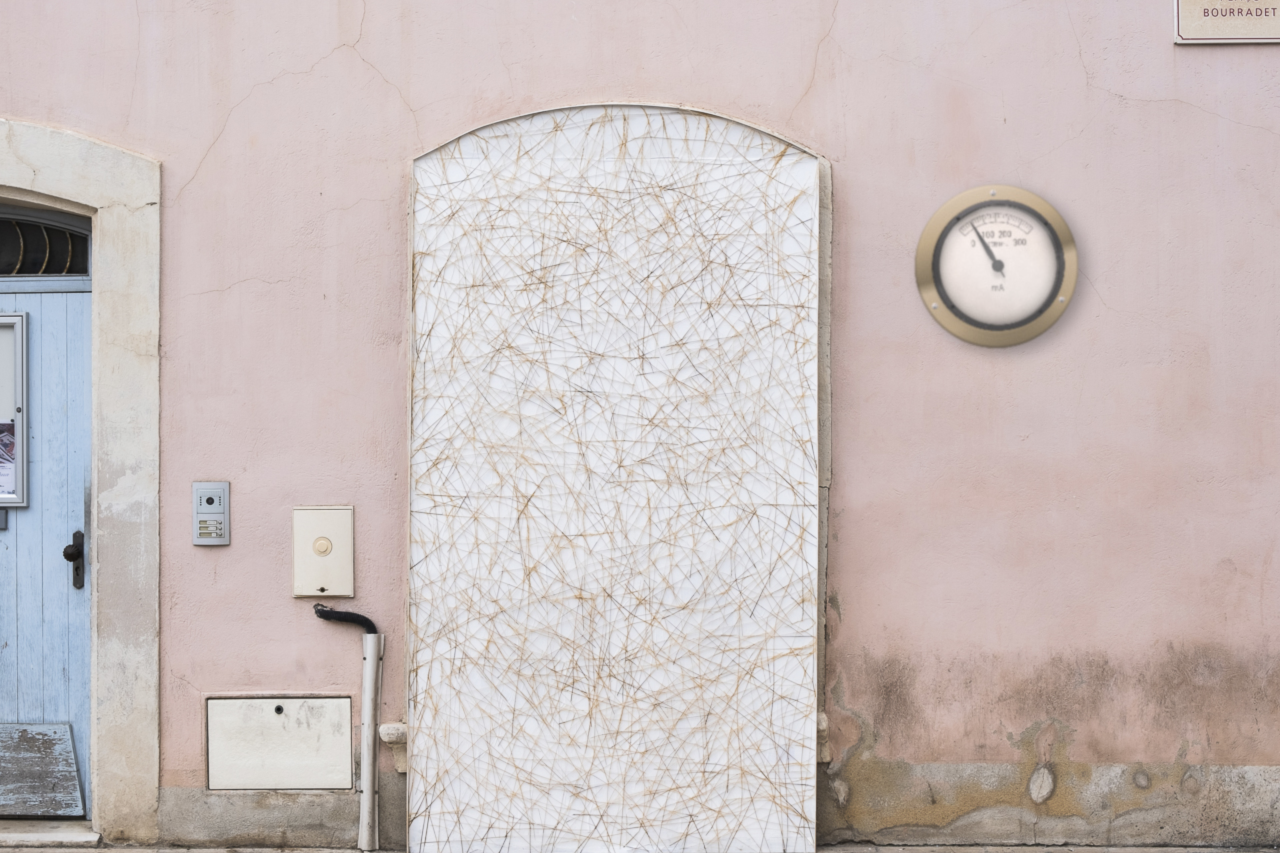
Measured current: 50,mA
